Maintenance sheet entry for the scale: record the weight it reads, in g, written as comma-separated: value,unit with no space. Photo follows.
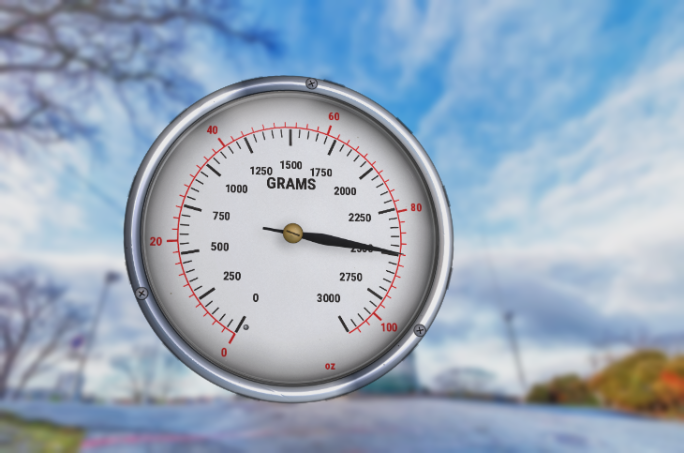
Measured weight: 2500,g
